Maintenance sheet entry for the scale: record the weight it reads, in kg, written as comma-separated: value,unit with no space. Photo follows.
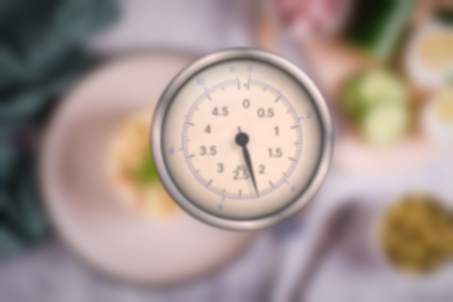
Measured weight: 2.25,kg
